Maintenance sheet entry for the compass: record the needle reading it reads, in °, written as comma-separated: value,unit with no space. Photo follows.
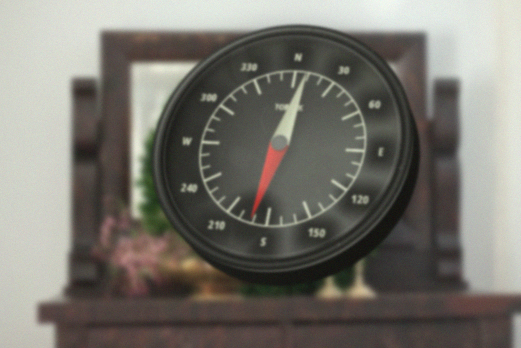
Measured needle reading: 190,°
